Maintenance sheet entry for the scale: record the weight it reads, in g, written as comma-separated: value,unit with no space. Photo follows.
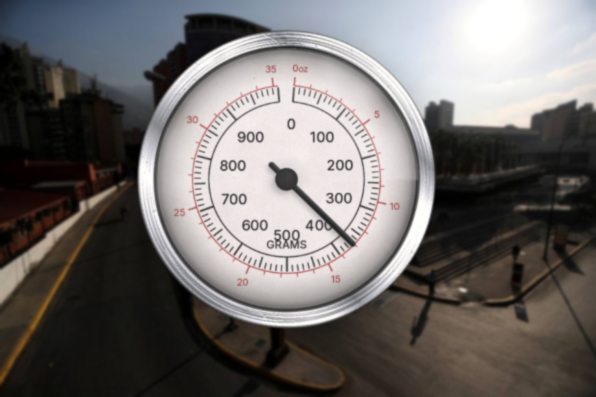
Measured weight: 370,g
